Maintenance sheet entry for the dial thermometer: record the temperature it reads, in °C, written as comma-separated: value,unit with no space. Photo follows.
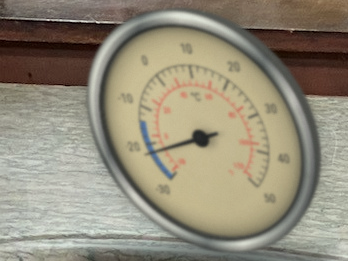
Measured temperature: -22,°C
